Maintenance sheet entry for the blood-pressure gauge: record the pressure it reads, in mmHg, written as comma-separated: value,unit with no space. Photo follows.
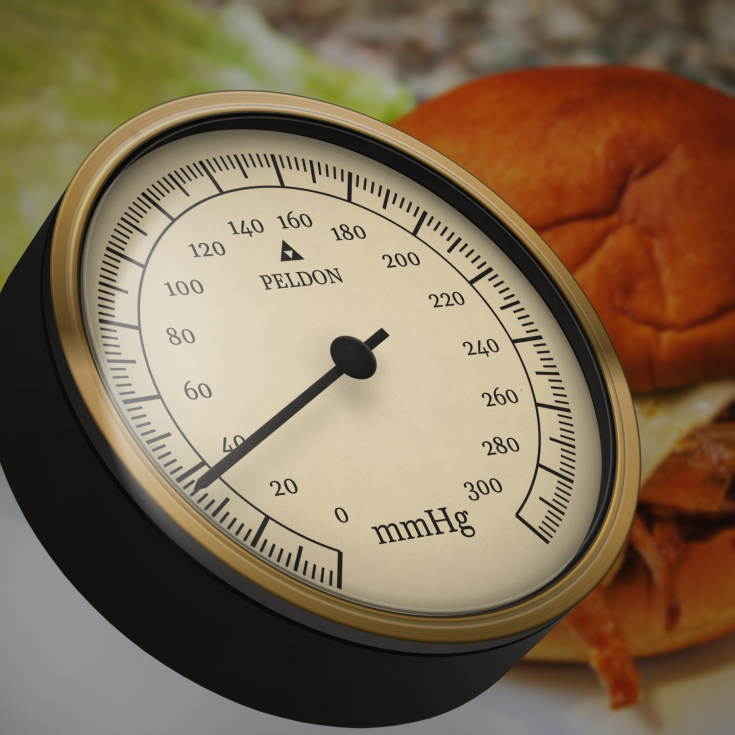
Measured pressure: 36,mmHg
